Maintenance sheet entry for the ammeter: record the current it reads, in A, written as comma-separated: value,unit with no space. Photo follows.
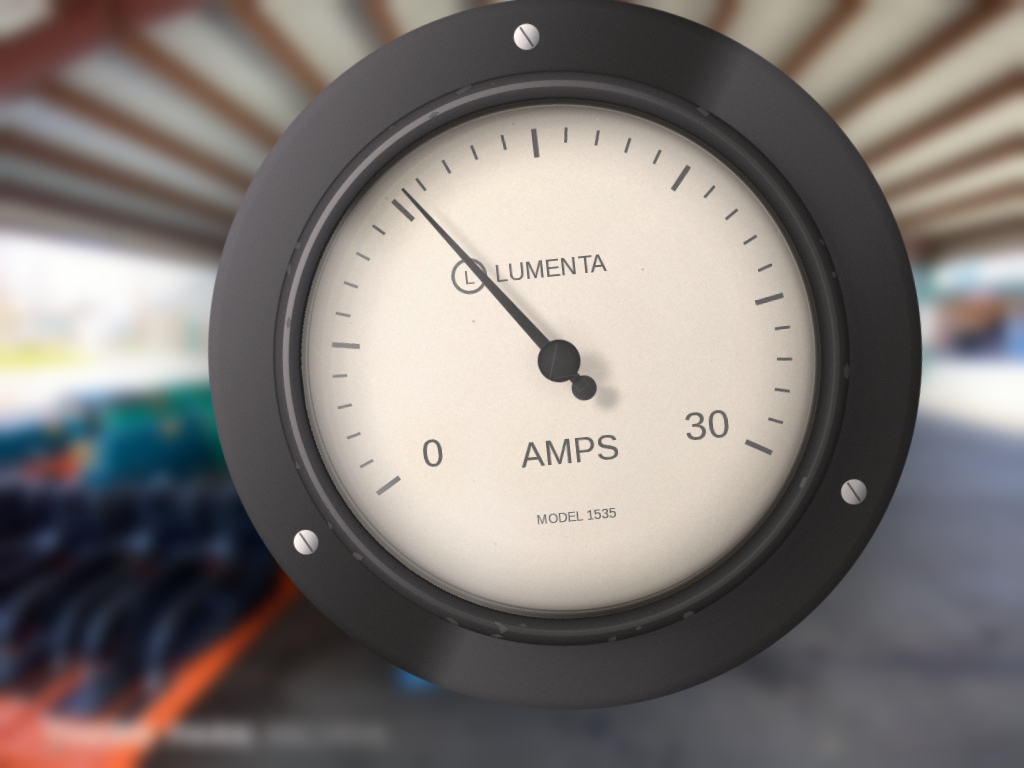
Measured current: 10.5,A
